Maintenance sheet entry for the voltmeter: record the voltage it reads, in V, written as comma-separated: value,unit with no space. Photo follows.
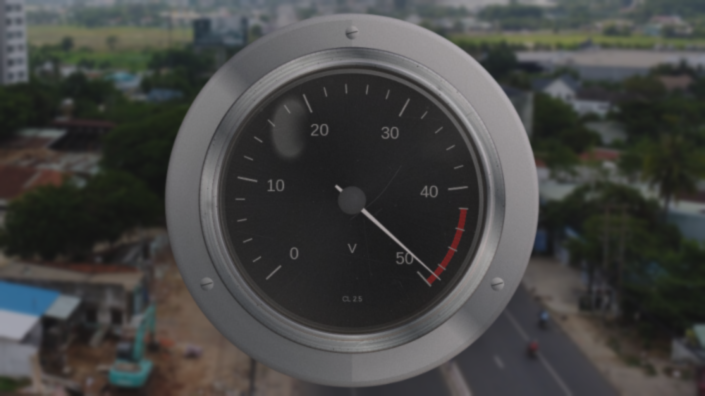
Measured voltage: 49,V
